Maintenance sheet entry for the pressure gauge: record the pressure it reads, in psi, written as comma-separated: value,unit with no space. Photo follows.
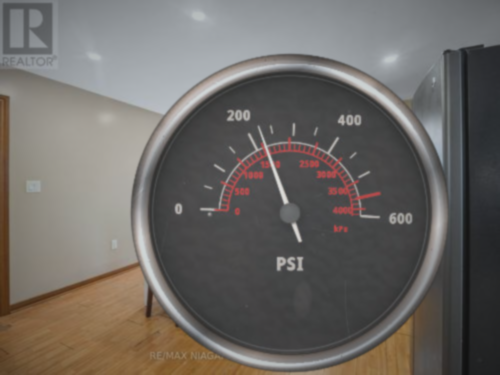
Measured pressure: 225,psi
